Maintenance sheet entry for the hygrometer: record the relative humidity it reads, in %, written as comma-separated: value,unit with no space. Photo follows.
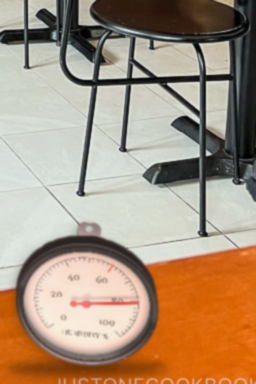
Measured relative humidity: 80,%
